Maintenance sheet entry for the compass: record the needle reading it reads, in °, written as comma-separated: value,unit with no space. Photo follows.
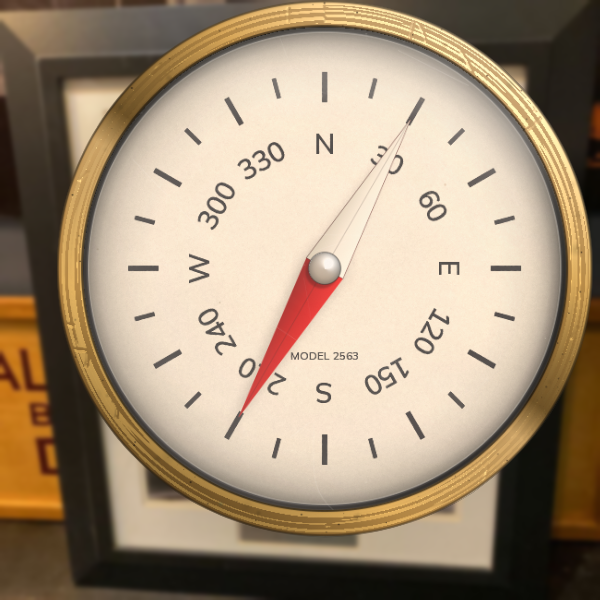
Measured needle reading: 210,°
